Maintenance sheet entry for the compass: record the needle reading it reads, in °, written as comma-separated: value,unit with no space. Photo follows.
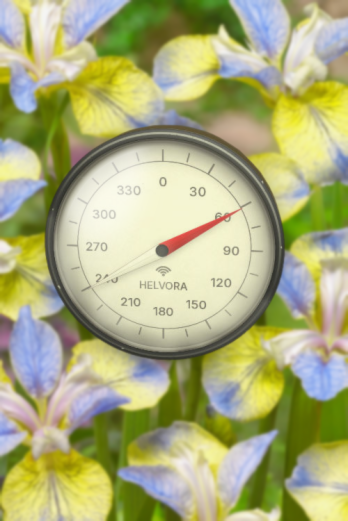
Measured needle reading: 60,°
